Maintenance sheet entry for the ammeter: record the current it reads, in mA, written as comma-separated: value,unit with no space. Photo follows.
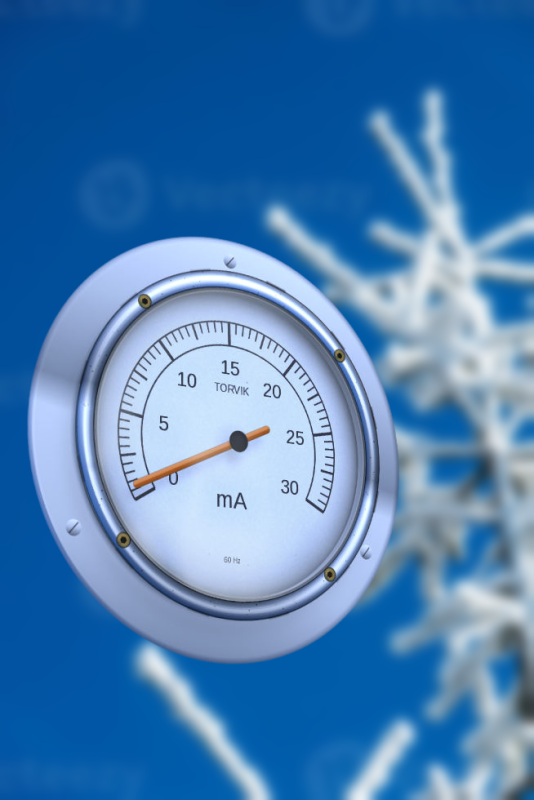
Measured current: 0.75,mA
